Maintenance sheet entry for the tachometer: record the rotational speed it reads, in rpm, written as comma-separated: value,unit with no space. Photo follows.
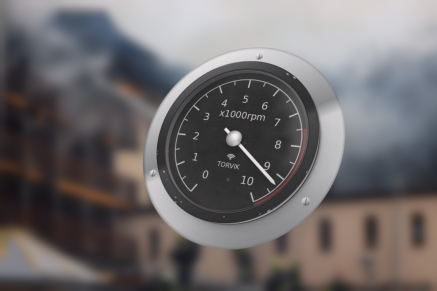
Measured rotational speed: 9250,rpm
